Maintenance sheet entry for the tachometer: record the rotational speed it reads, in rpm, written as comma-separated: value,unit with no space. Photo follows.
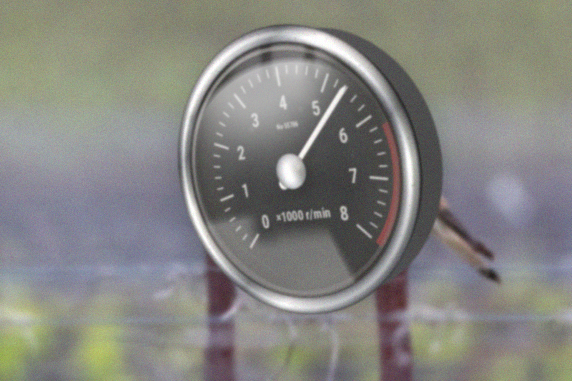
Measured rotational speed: 5400,rpm
